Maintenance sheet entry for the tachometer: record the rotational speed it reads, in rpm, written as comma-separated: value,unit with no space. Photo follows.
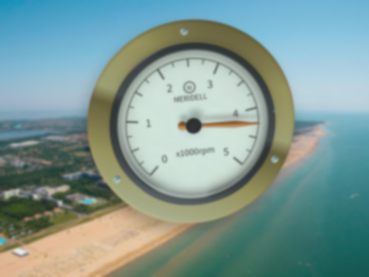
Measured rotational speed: 4250,rpm
